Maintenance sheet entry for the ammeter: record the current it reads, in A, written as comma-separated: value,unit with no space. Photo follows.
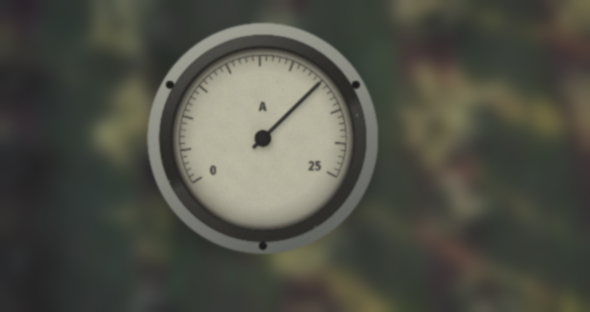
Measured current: 17.5,A
